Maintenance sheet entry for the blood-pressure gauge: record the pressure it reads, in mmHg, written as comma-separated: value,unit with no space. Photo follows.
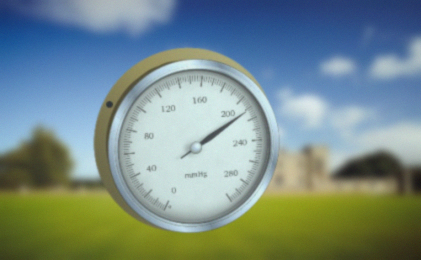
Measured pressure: 210,mmHg
